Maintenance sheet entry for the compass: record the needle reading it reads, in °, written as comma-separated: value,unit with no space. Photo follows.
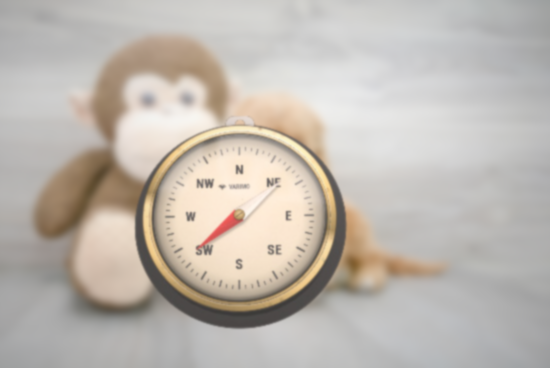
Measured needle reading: 230,°
